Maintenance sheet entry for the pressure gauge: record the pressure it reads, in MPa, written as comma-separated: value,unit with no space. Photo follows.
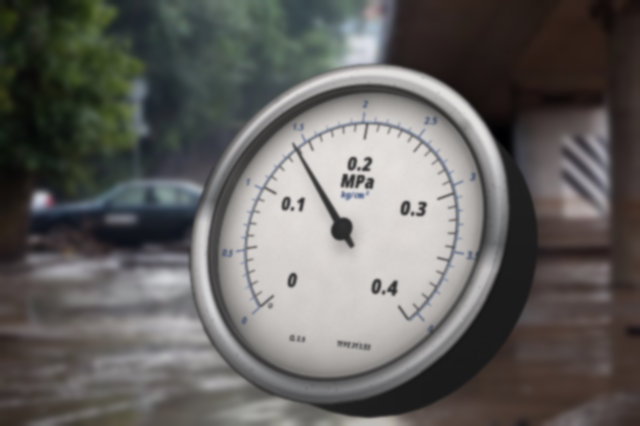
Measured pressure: 0.14,MPa
